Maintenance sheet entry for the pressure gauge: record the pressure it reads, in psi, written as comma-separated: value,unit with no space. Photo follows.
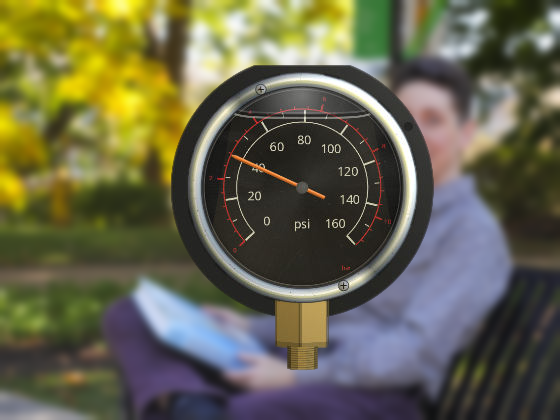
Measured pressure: 40,psi
